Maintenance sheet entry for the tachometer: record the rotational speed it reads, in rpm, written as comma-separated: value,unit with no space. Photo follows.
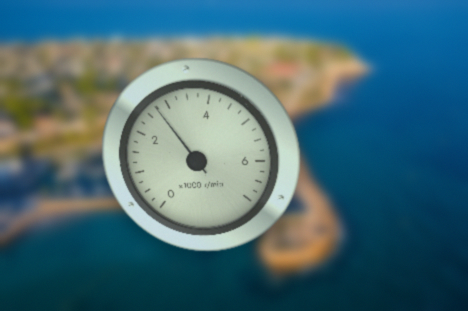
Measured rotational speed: 2750,rpm
